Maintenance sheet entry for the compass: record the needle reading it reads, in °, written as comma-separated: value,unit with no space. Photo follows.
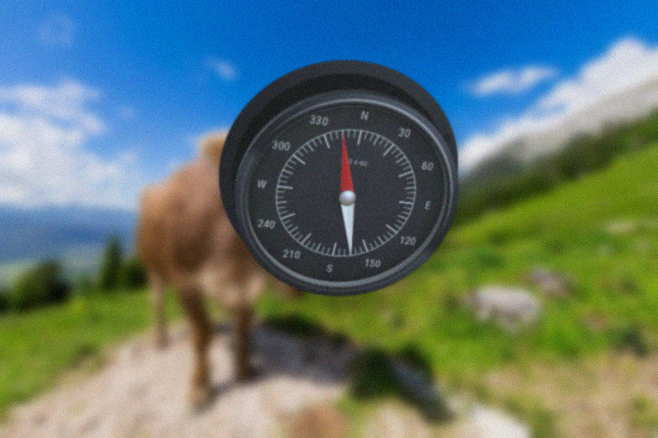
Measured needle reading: 345,°
